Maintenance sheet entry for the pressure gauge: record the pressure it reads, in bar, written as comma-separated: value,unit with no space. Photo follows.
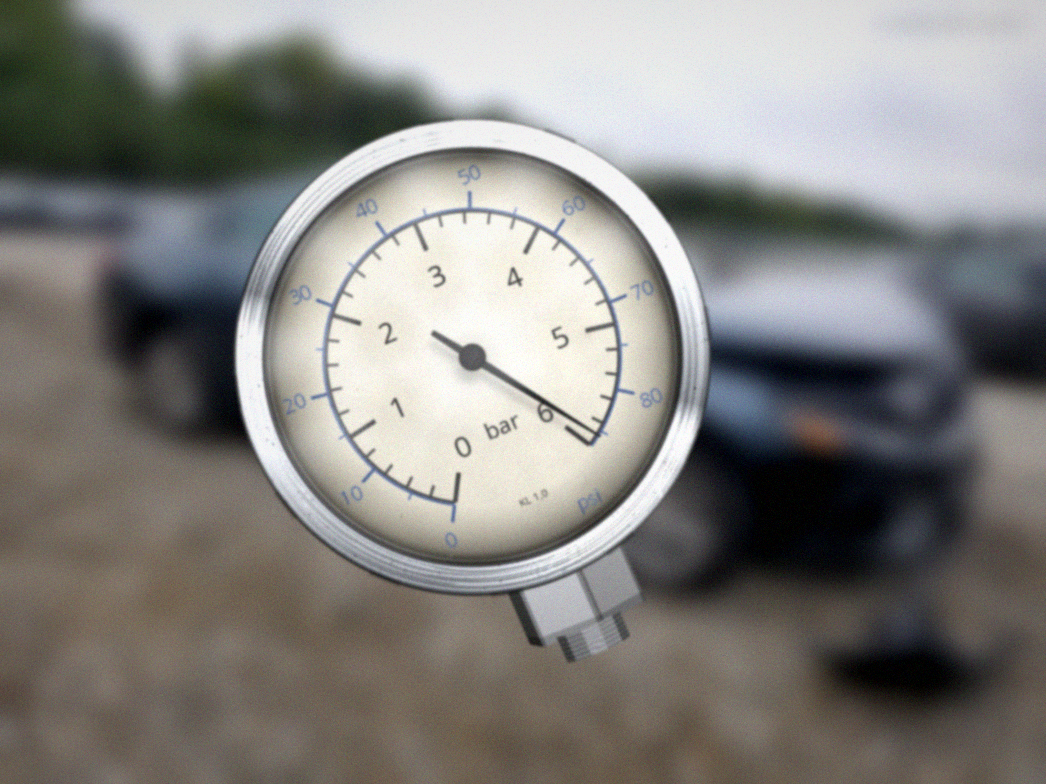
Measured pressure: 5.9,bar
